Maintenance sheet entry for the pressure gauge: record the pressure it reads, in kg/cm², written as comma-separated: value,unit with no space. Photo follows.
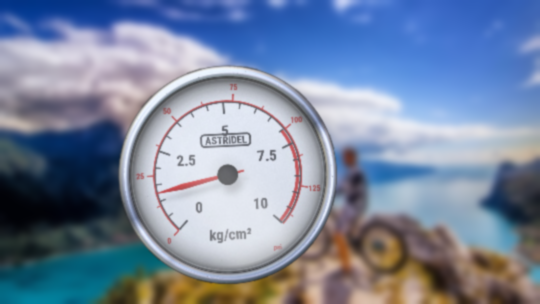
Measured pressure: 1.25,kg/cm²
